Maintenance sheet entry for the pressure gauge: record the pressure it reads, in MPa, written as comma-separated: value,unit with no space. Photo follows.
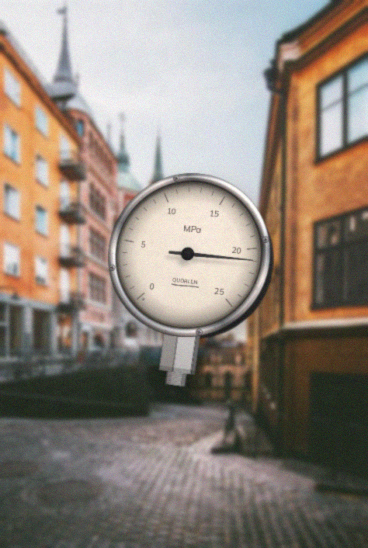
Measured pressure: 21,MPa
